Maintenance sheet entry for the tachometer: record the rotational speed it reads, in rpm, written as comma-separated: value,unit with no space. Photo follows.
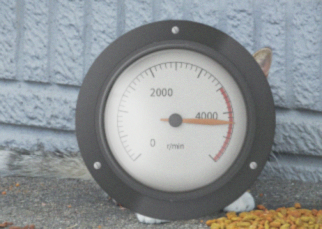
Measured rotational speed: 4200,rpm
